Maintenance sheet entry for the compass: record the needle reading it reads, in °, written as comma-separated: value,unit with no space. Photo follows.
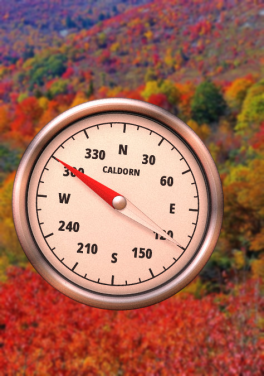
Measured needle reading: 300,°
